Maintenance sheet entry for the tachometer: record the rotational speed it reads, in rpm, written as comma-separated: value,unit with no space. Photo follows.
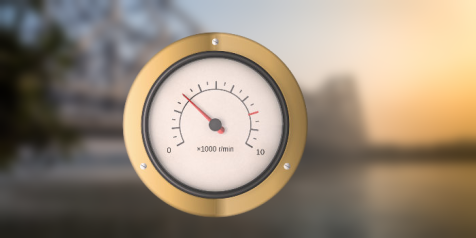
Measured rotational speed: 3000,rpm
